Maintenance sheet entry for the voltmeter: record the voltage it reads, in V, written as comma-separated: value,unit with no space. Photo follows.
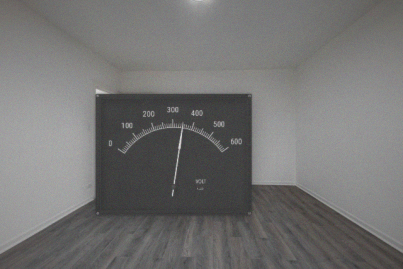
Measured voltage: 350,V
